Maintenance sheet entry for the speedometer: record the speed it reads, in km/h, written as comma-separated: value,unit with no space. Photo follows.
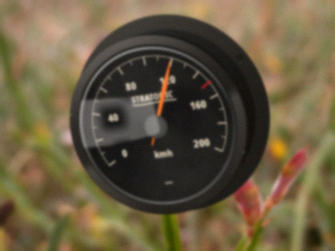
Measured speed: 120,km/h
